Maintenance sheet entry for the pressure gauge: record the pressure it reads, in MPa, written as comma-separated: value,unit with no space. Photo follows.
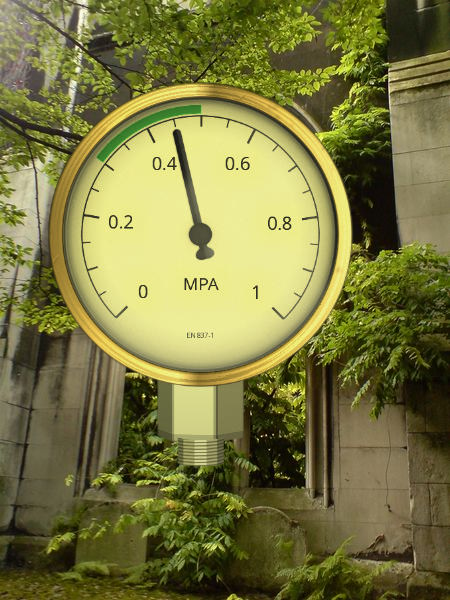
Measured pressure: 0.45,MPa
